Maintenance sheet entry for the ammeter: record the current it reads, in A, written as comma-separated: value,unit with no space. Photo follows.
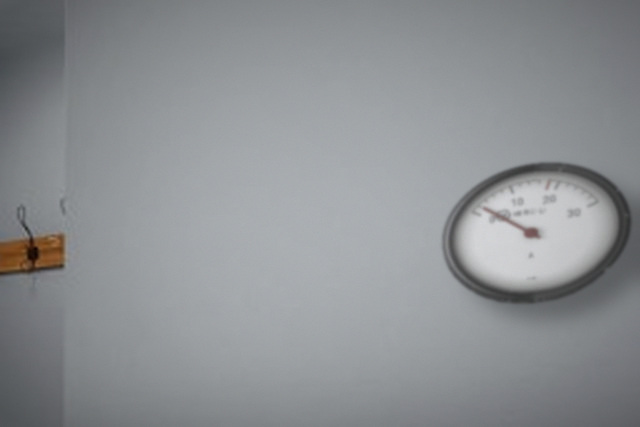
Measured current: 2,A
